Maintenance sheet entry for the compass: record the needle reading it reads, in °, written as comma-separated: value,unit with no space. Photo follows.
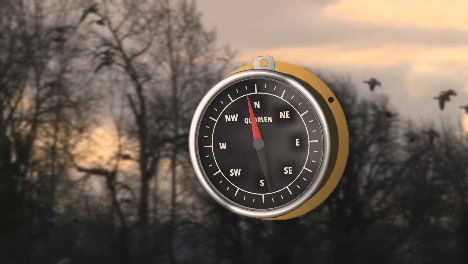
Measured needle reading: 350,°
